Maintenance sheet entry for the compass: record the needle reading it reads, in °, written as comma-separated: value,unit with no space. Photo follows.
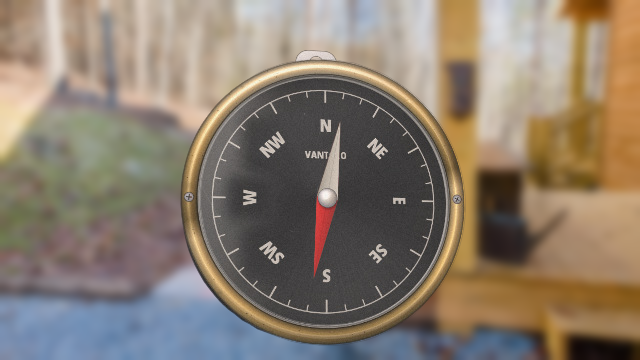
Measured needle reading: 190,°
